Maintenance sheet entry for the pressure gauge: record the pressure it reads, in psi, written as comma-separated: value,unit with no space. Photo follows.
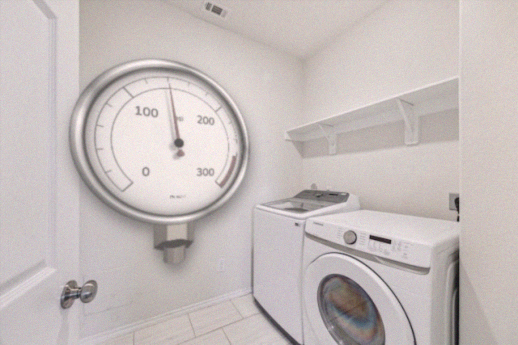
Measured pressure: 140,psi
